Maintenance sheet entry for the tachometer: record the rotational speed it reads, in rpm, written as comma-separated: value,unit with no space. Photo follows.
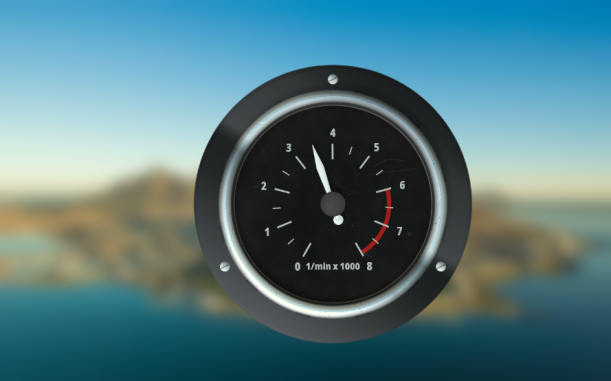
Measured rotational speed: 3500,rpm
